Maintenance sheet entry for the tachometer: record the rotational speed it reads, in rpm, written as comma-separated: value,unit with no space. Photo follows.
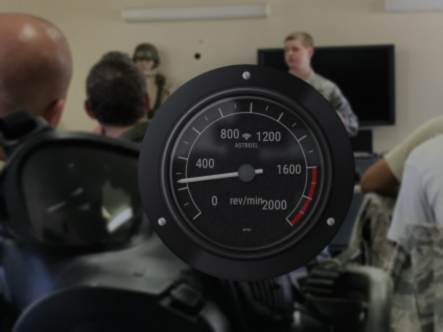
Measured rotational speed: 250,rpm
